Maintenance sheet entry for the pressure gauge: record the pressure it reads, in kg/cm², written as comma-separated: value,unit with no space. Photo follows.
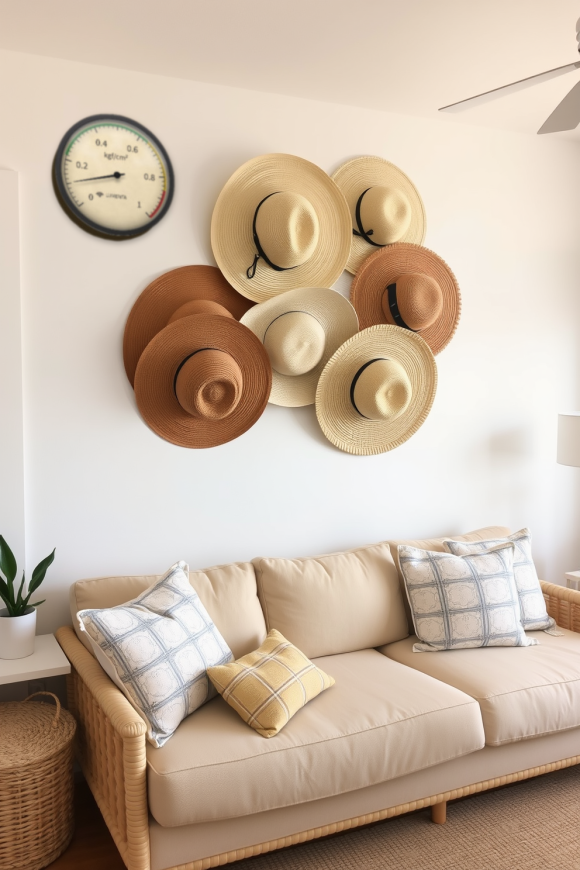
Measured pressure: 0.1,kg/cm²
